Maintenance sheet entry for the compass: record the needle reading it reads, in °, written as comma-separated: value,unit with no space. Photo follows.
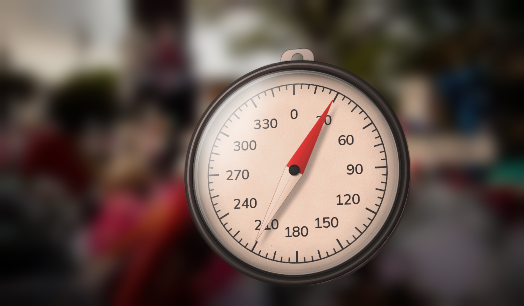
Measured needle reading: 30,°
